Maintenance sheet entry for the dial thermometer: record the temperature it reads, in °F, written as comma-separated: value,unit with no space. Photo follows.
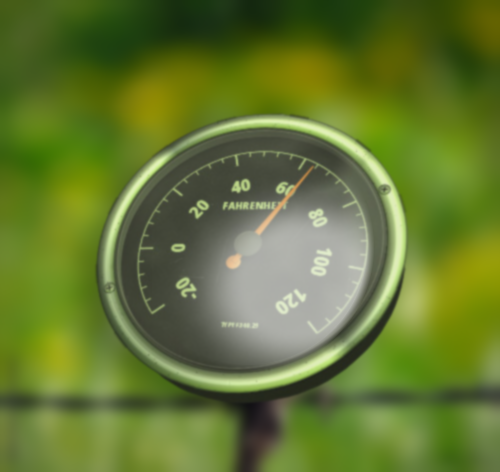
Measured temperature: 64,°F
